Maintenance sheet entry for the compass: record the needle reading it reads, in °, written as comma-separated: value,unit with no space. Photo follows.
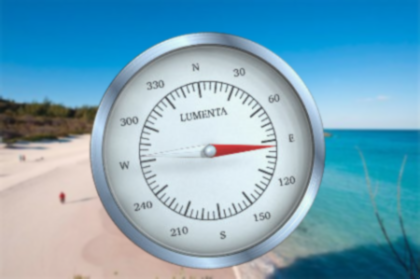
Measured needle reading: 95,°
